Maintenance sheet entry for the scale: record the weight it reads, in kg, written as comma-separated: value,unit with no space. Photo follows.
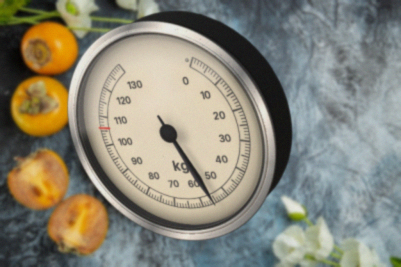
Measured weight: 55,kg
